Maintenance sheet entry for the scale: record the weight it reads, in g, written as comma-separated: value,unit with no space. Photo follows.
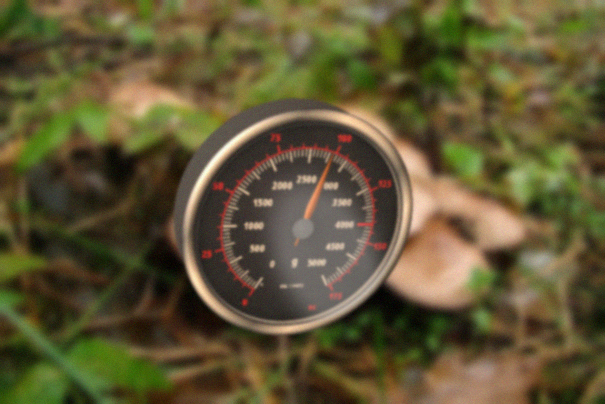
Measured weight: 2750,g
